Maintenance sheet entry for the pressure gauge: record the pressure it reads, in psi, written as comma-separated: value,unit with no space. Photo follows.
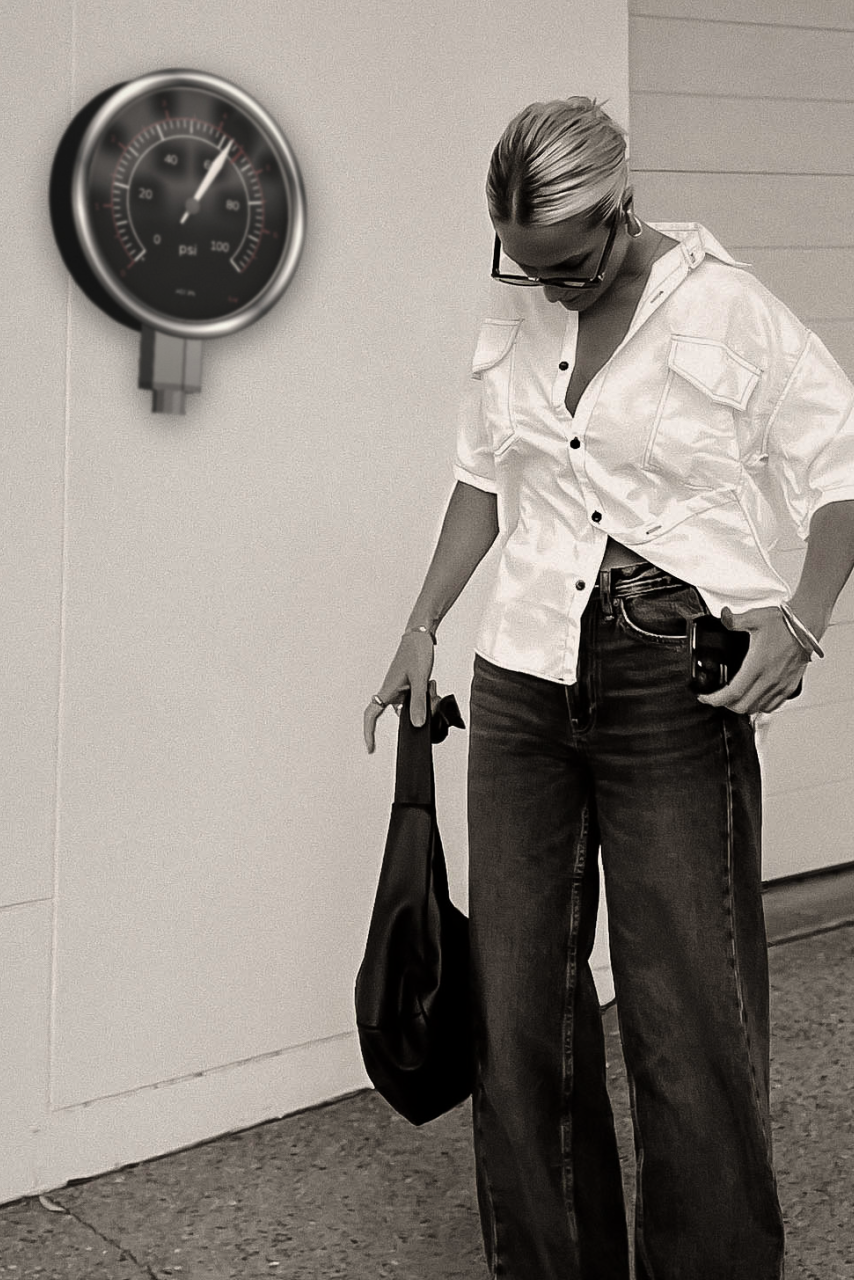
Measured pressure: 62,psi
